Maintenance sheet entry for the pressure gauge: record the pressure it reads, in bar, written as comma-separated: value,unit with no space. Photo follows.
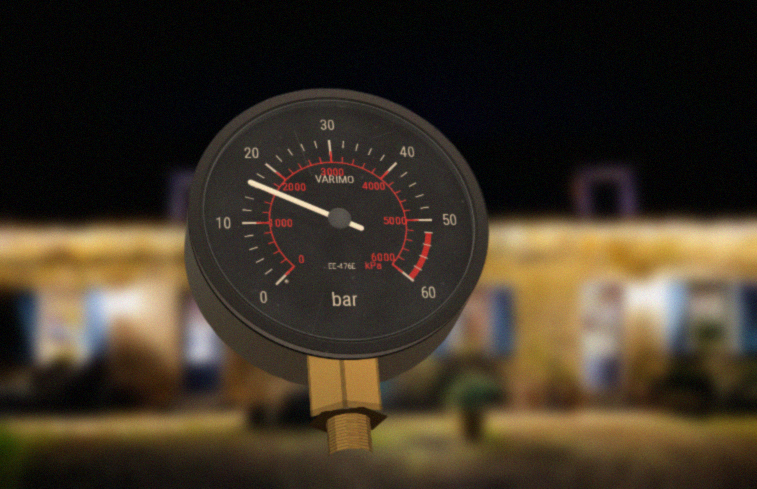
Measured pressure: 16,bar
